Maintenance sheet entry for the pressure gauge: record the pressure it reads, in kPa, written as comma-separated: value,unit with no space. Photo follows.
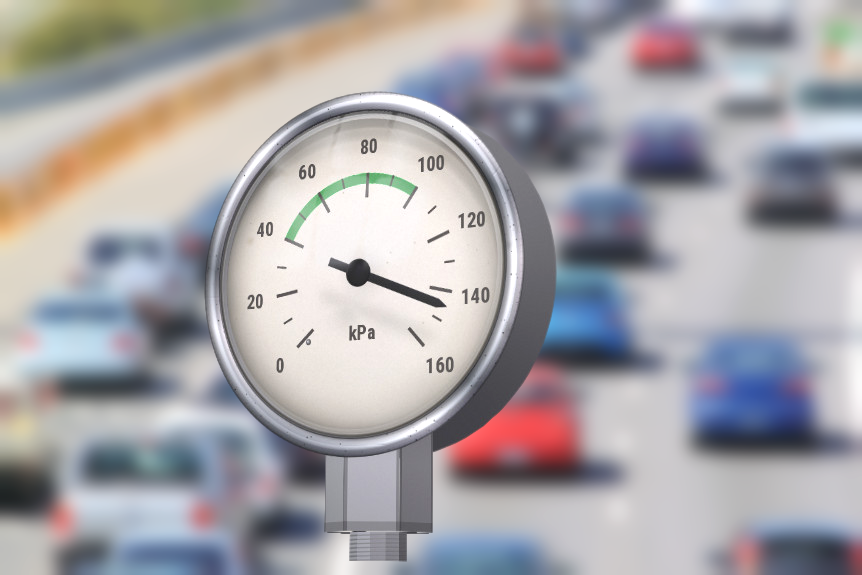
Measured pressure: 145,kPa
